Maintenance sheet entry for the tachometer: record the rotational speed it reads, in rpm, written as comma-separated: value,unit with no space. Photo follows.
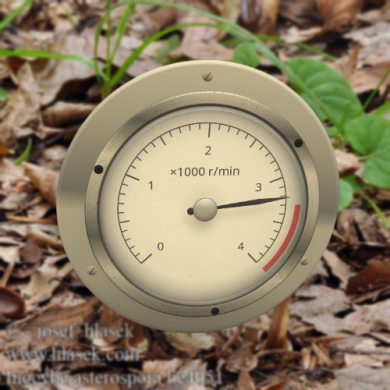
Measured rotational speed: 3200,rpm
